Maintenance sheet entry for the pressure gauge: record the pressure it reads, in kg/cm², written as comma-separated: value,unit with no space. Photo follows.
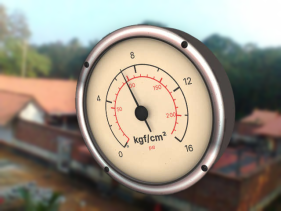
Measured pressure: 7,kg/cm²
